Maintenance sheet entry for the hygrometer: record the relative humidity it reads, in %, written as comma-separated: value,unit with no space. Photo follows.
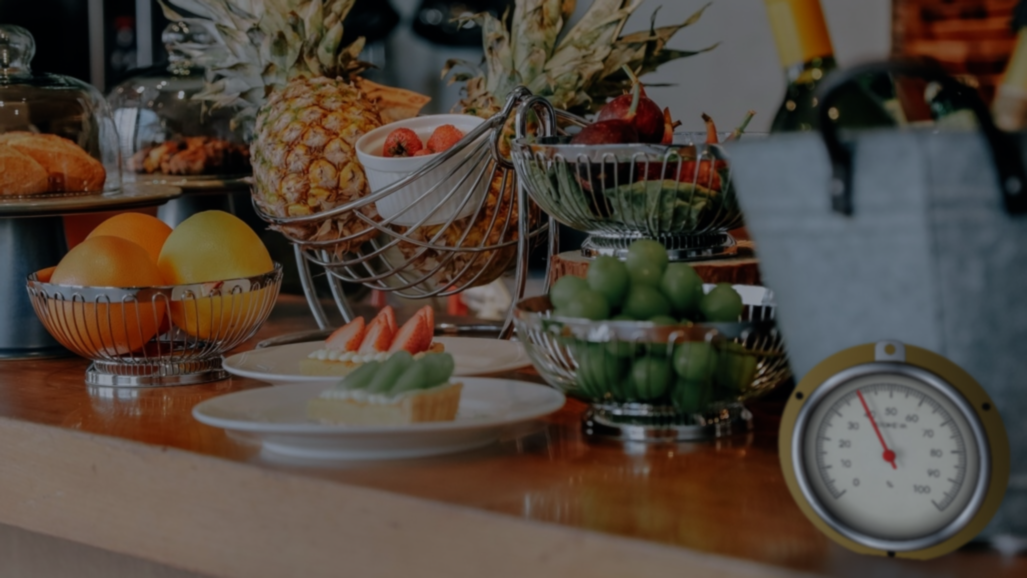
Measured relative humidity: 40,%
